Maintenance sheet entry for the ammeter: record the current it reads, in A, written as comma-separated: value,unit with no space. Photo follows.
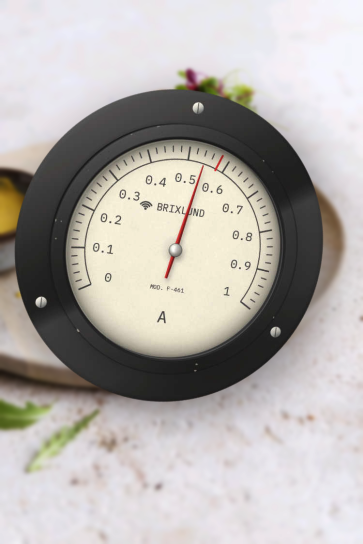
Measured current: 0.54,A
